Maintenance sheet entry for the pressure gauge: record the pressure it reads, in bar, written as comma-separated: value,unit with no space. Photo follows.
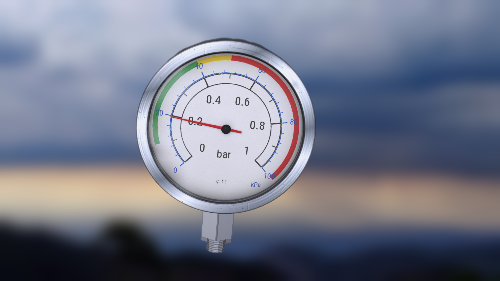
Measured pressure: 0.2,bar
